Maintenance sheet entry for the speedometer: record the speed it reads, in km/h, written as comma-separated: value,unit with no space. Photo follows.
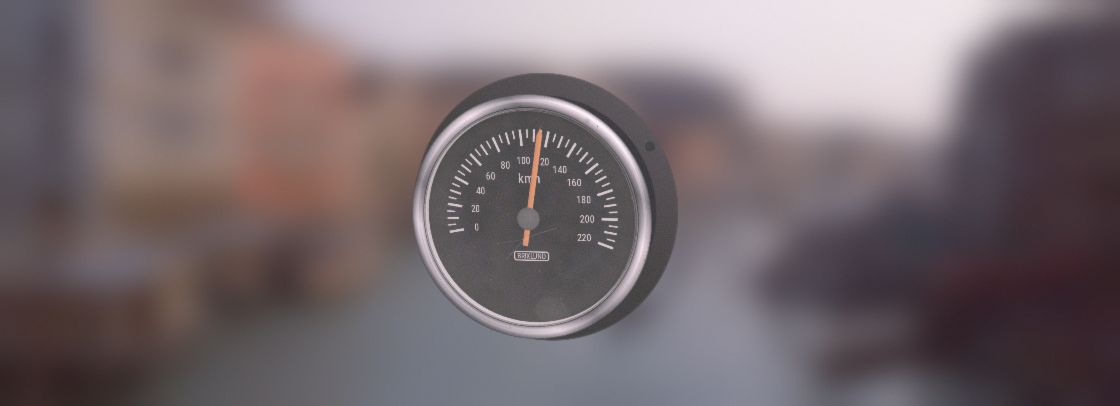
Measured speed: 115,km/h
